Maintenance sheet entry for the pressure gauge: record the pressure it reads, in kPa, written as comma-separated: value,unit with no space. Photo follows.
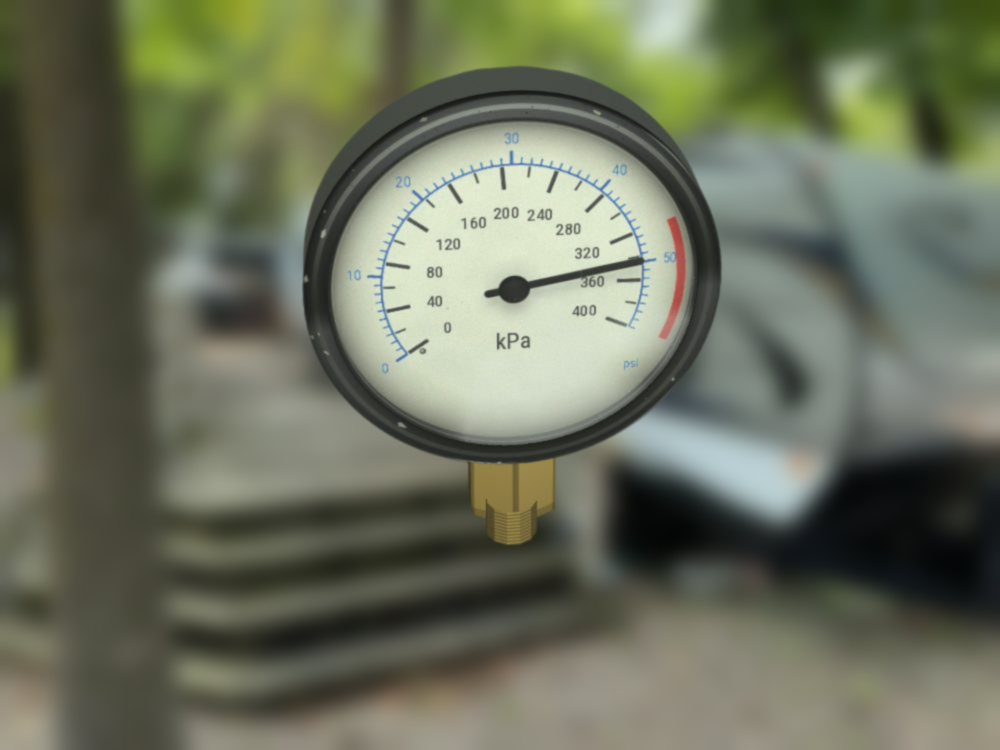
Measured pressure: 340,kPa
